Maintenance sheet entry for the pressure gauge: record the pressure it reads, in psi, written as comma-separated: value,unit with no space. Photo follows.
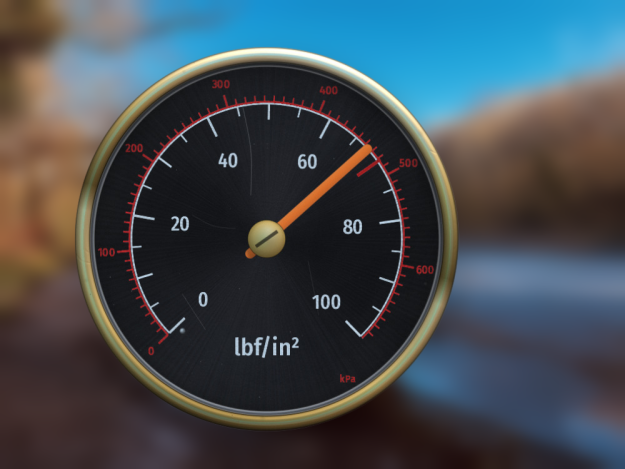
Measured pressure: 67.5,psi
